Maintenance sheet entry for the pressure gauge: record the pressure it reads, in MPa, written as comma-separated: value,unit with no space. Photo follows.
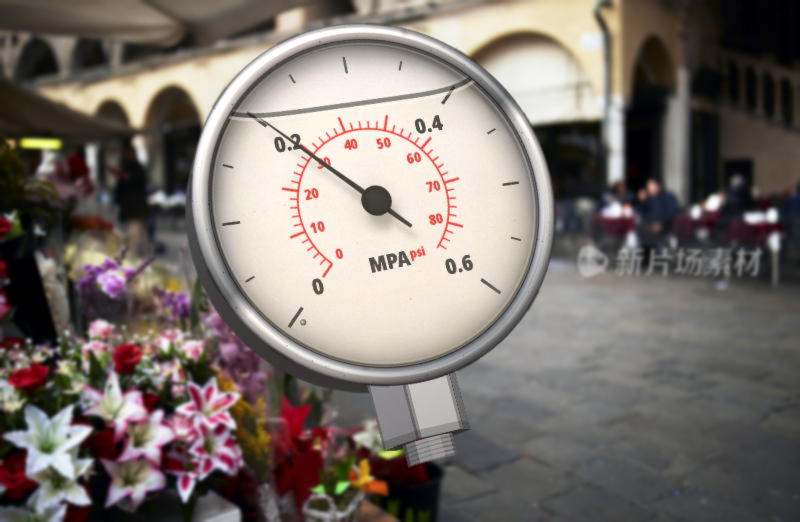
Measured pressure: 0.2,MPa
